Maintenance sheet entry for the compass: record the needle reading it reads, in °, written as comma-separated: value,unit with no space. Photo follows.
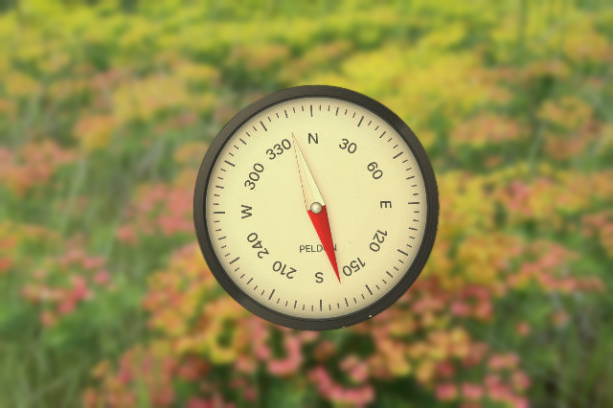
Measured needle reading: 165,°
